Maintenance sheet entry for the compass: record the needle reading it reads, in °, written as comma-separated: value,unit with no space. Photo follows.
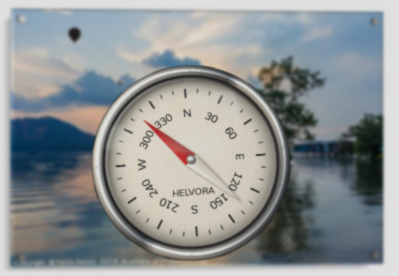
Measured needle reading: 315,°
